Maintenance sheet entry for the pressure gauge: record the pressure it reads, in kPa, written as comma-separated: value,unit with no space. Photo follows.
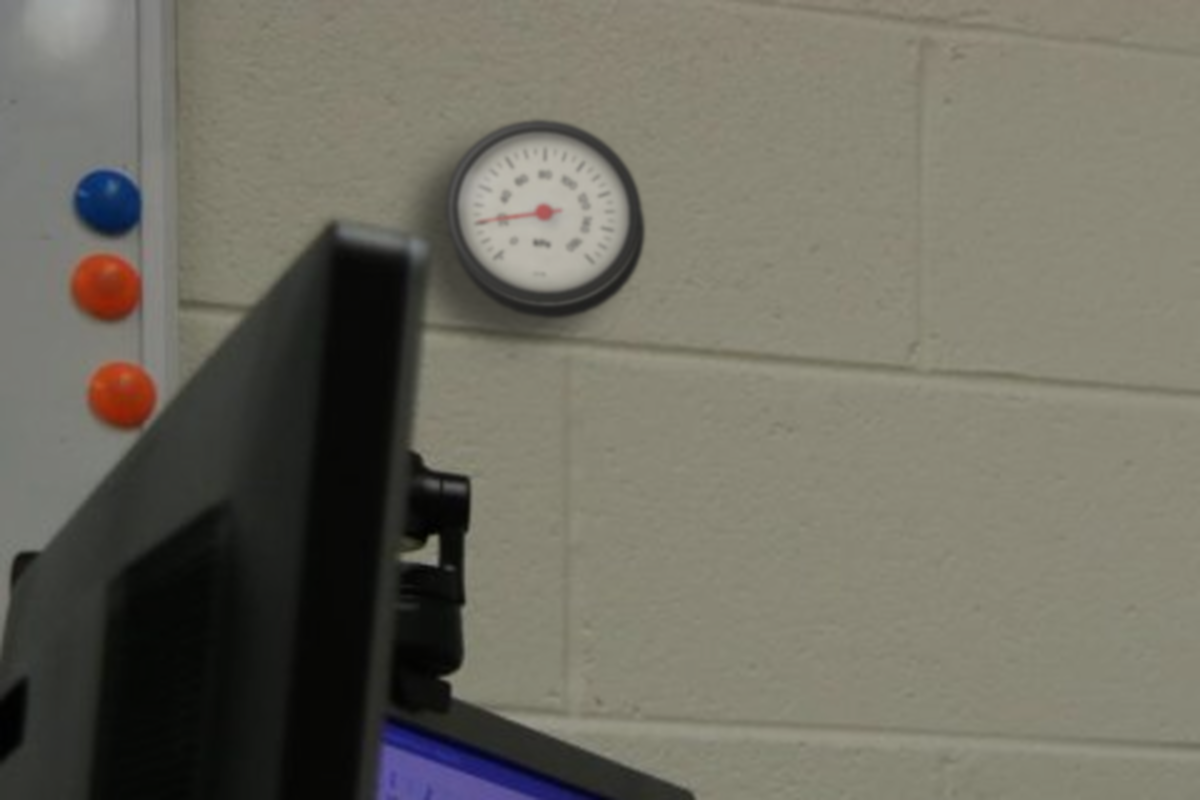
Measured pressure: 20,kPa
